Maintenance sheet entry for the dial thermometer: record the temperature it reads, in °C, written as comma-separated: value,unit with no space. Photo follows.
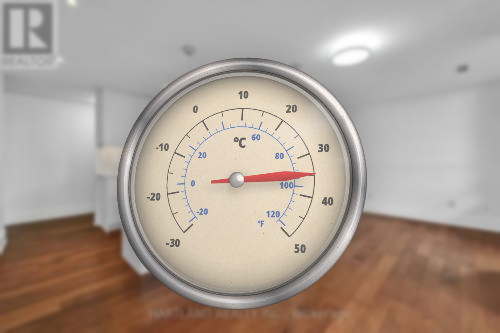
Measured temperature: 35,°C
